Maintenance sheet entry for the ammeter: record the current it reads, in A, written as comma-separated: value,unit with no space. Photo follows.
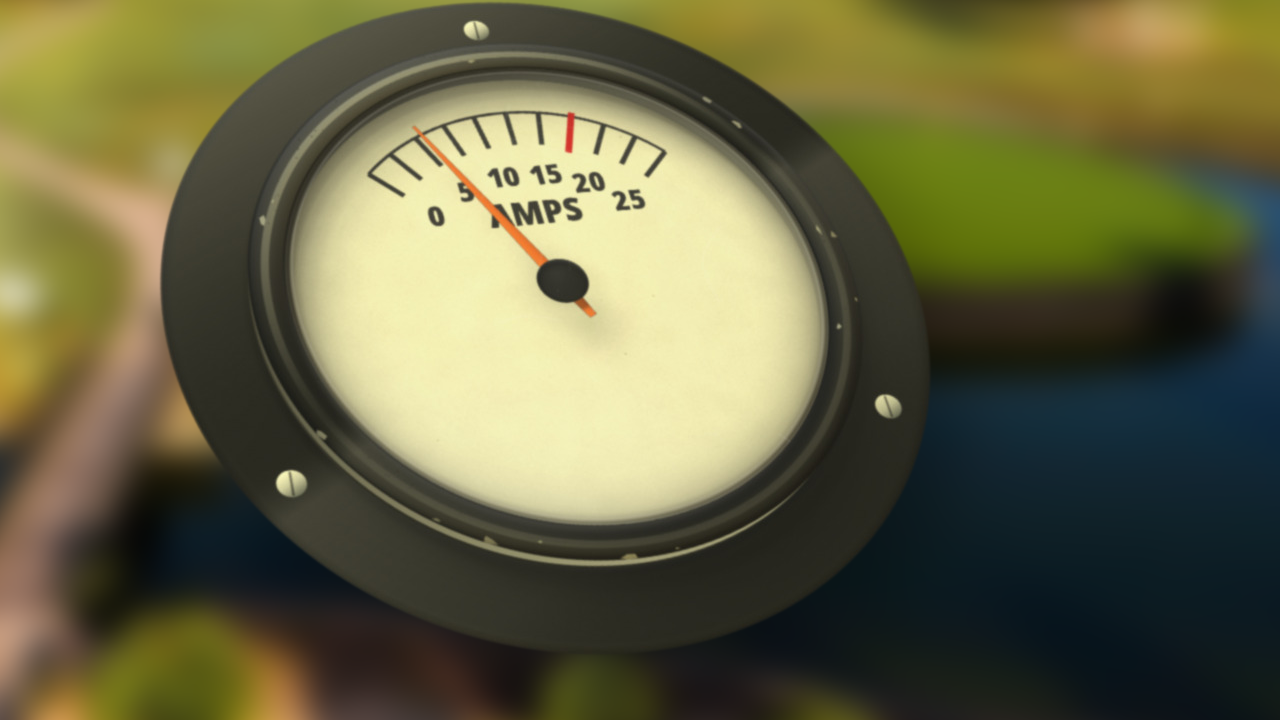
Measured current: 5,A
